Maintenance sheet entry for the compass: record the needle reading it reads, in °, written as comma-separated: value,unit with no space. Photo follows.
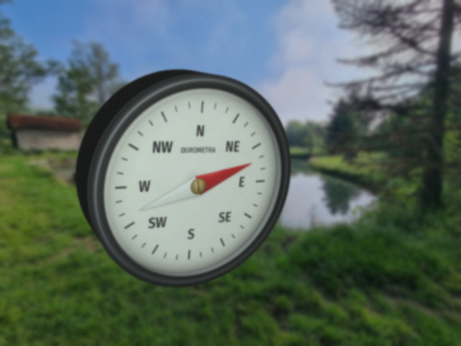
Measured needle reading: 70,°
